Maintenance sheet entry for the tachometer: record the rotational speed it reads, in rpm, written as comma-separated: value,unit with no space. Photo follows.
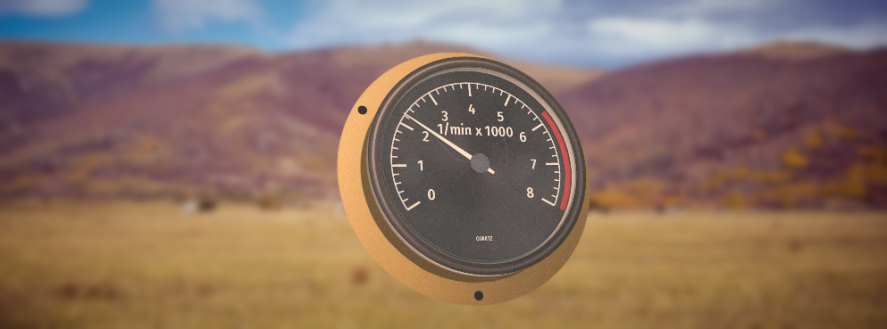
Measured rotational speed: 2200,rpm
